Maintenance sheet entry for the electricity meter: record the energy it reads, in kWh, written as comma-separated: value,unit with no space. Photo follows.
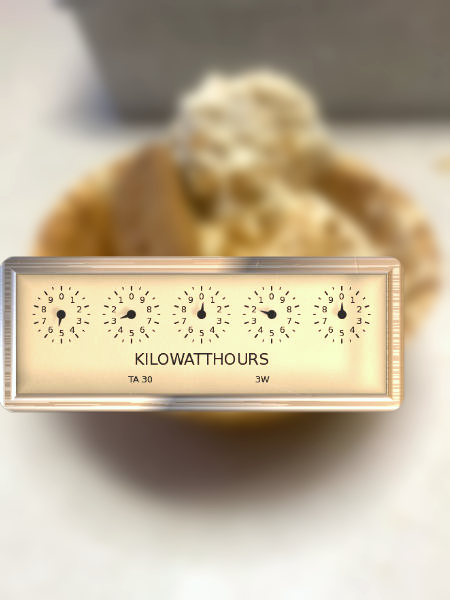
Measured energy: 53020,kWh
